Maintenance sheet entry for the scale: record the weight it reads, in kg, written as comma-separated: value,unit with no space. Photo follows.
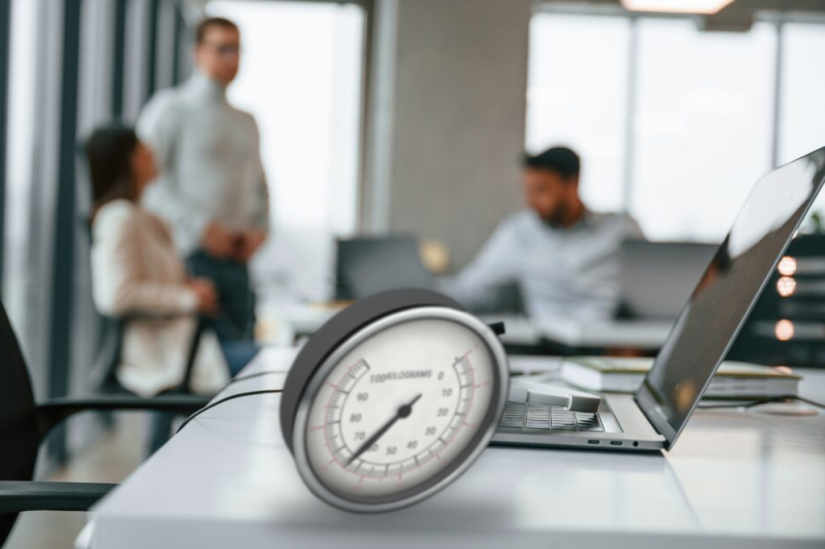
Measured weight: 65,kg
